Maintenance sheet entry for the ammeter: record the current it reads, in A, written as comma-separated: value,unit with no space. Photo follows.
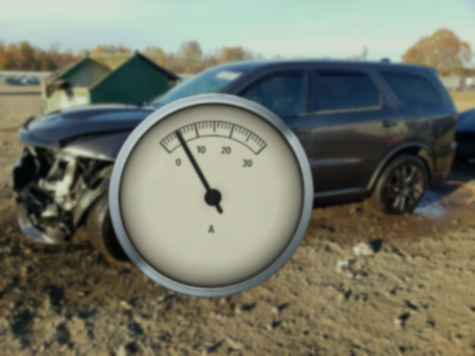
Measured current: 5,A
